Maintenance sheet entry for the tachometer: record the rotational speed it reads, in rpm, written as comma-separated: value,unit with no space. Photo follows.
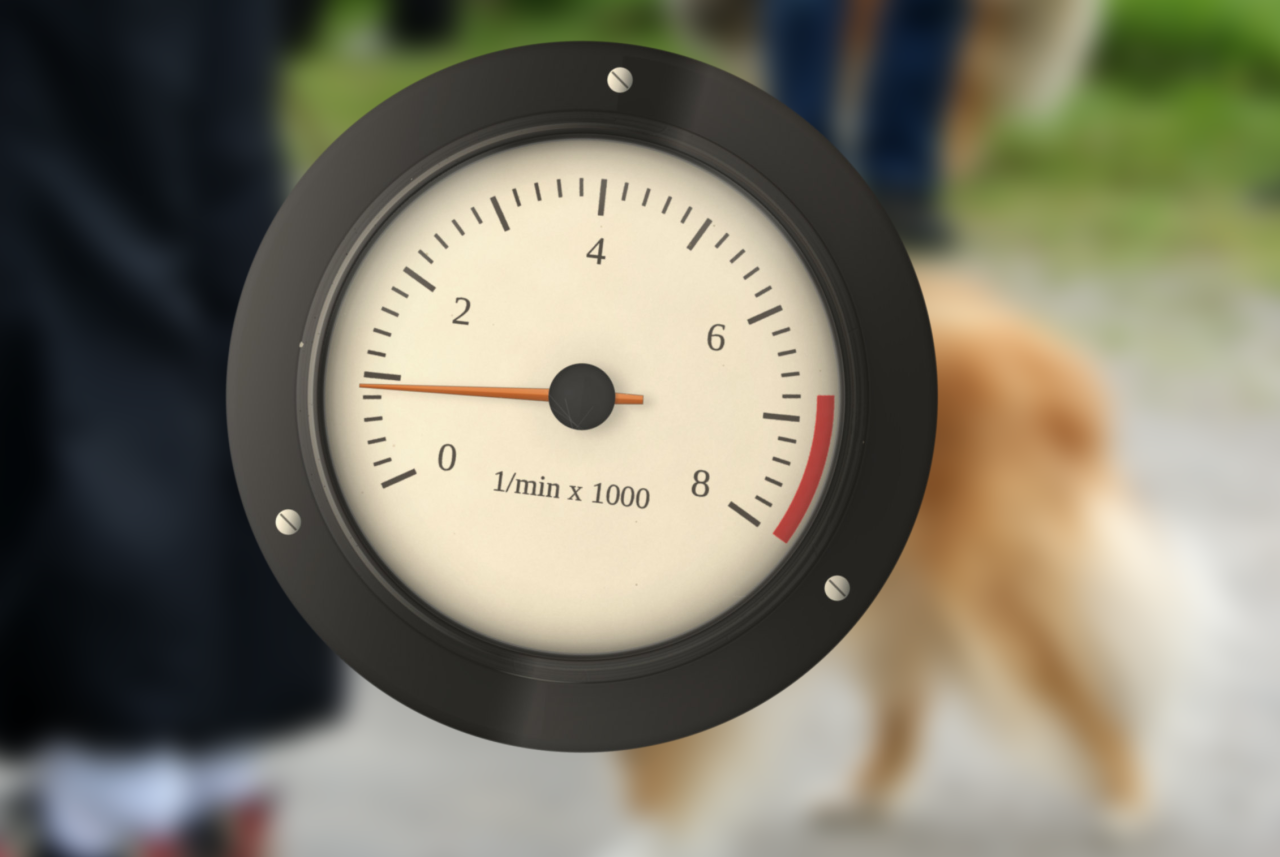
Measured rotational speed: 900,rpm
